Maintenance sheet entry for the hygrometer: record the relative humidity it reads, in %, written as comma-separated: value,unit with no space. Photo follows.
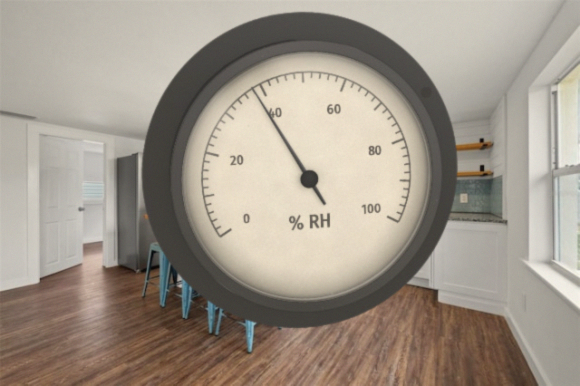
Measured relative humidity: 38,%
